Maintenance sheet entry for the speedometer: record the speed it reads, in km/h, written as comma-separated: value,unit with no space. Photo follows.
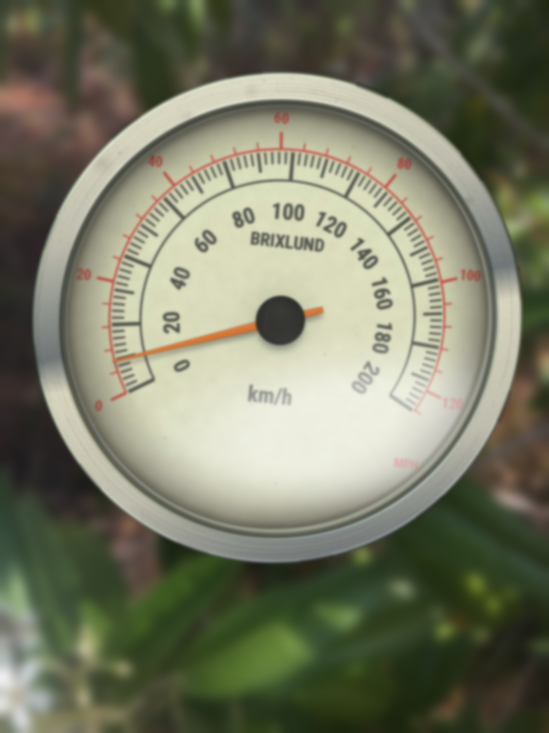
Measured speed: 10,km/h
